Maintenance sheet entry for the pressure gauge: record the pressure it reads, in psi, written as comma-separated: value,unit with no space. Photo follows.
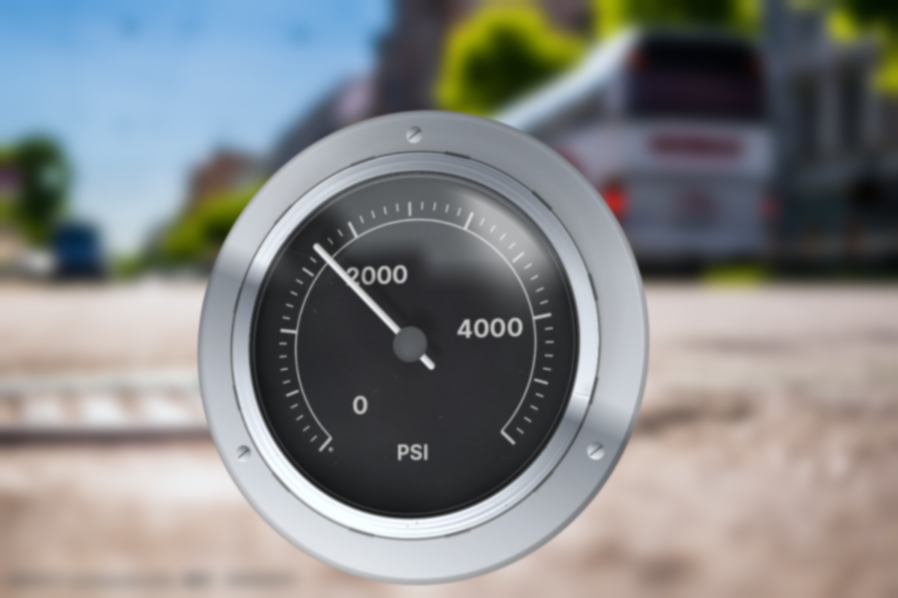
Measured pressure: 1700,psi
